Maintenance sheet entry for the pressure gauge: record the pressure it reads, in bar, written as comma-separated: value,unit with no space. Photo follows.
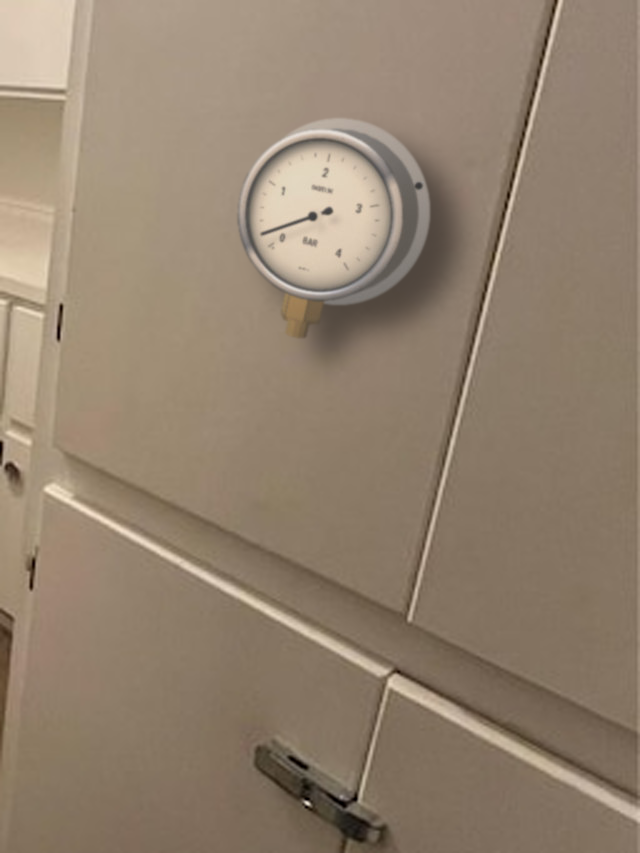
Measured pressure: 0.2,bar
